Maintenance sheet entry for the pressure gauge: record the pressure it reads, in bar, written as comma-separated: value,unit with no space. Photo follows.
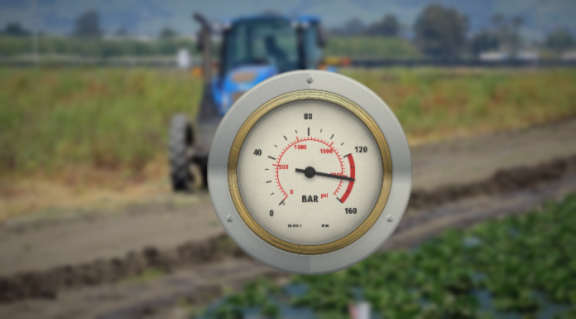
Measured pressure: 140,bar
